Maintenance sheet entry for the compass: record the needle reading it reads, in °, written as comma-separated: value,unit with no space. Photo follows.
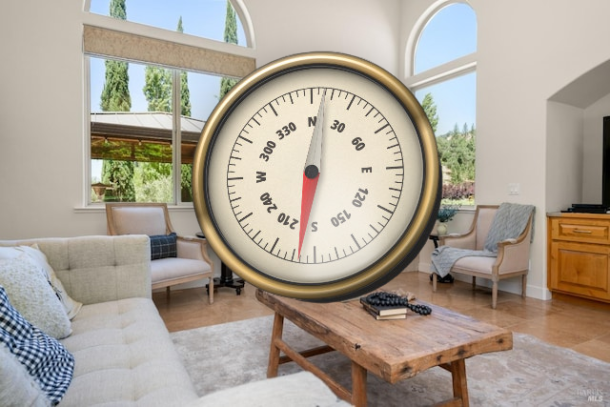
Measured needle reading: 190,°
